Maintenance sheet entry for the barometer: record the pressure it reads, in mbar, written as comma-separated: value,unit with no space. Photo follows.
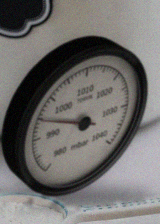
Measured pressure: 995,mbar
